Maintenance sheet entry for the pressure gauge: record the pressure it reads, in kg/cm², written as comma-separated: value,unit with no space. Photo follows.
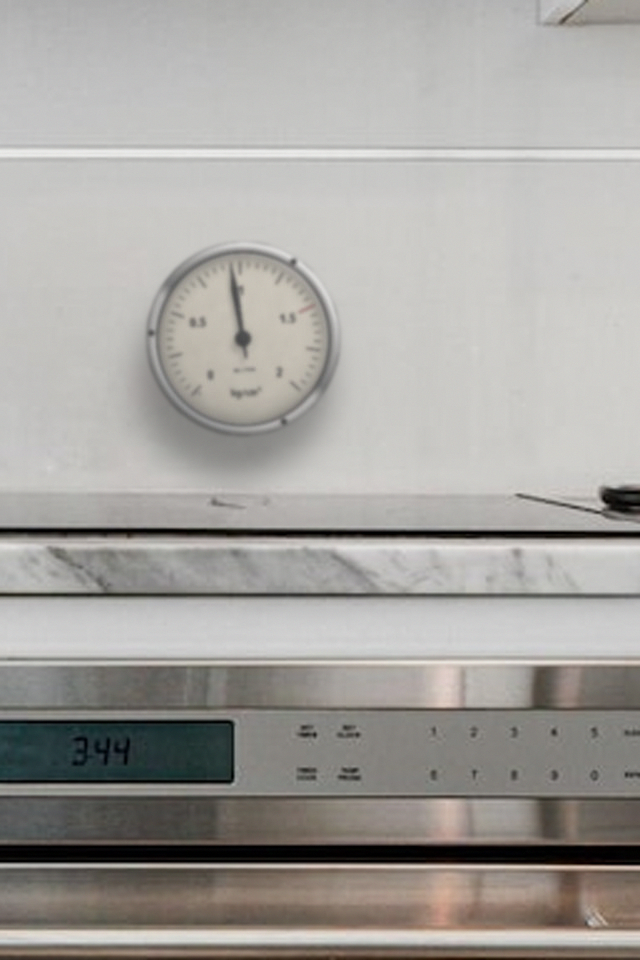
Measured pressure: 0.95,kg/cm²
